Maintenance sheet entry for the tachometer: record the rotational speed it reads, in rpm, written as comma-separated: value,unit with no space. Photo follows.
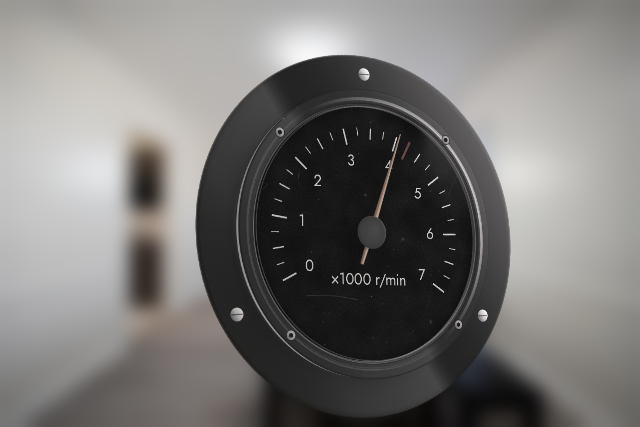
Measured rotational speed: 4000,rpm
